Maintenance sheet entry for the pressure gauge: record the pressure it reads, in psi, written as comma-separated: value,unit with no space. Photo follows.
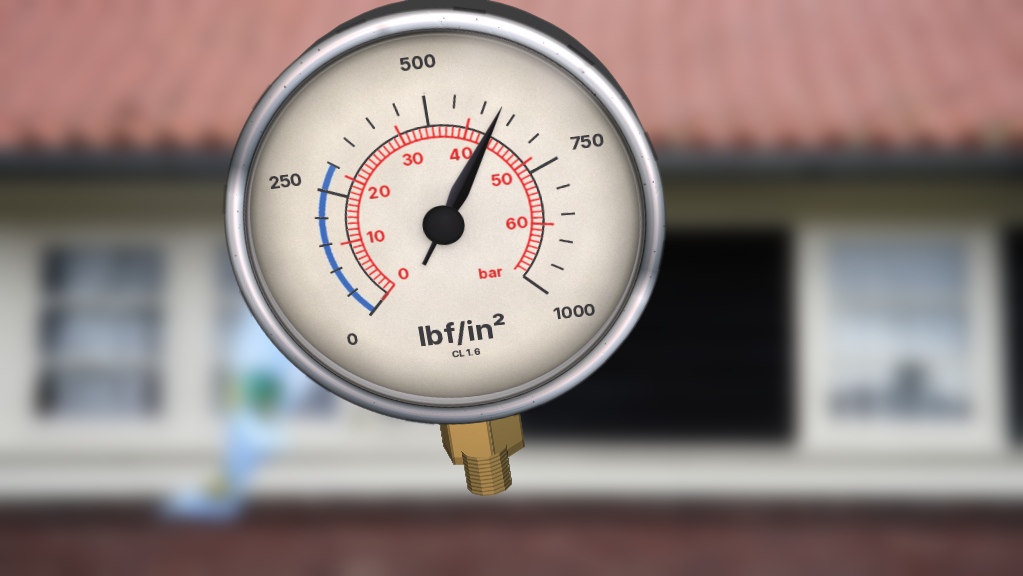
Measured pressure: 625,psi
